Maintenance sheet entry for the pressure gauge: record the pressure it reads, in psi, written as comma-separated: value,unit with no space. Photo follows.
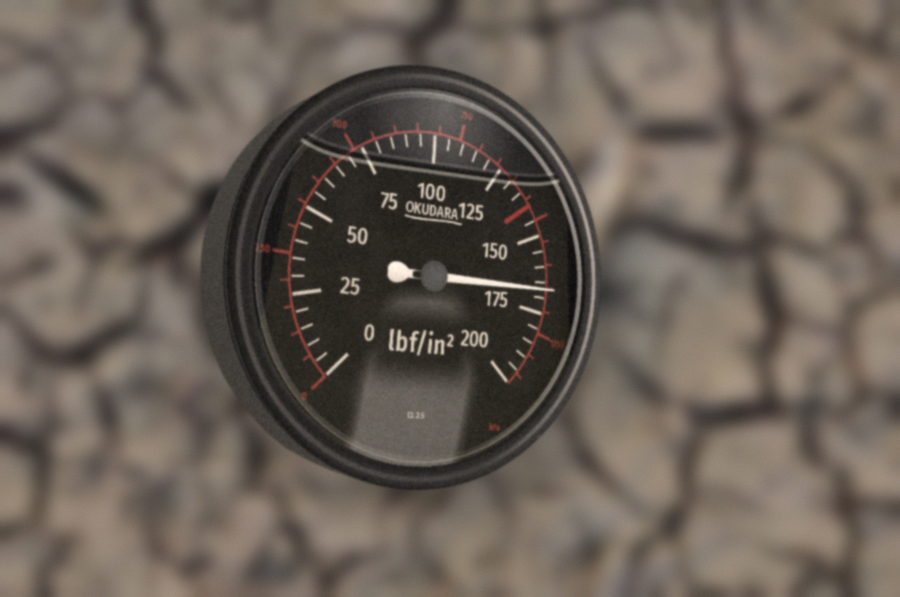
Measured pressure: 167.5,psi
